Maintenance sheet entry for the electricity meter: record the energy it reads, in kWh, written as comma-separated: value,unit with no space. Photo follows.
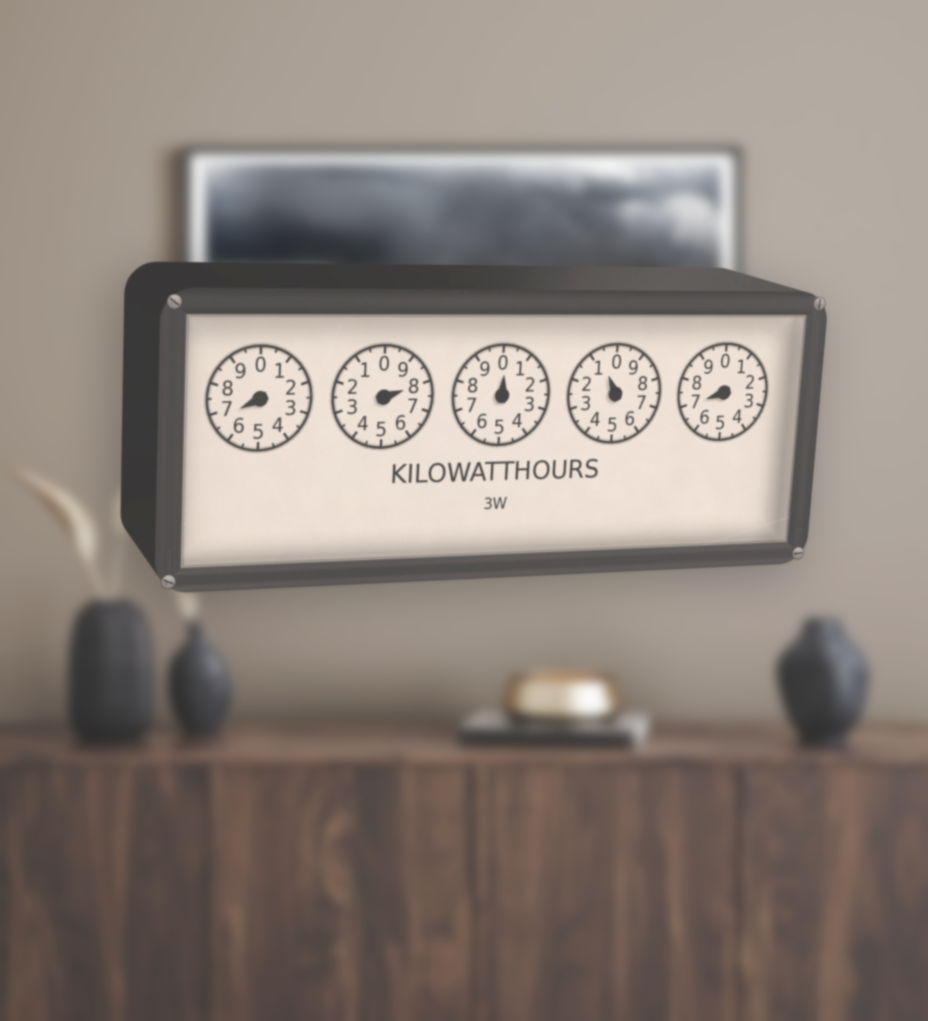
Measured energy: 68007,kWh
